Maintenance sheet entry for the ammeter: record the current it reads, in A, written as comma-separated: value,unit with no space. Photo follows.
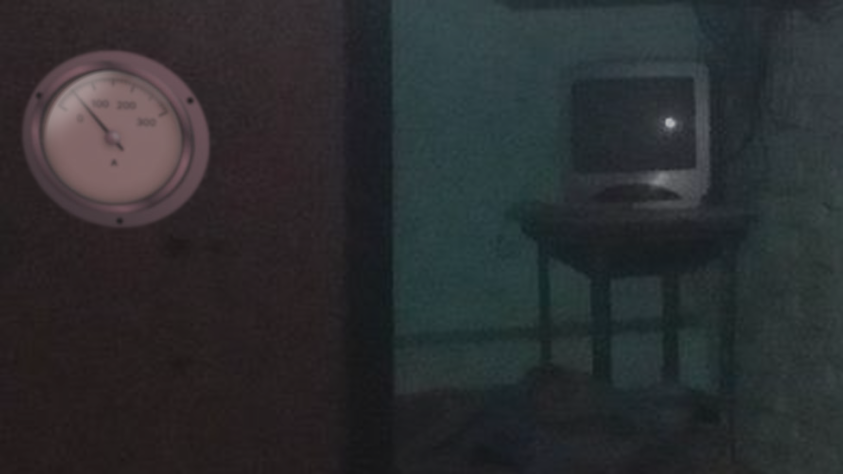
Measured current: 50,A
